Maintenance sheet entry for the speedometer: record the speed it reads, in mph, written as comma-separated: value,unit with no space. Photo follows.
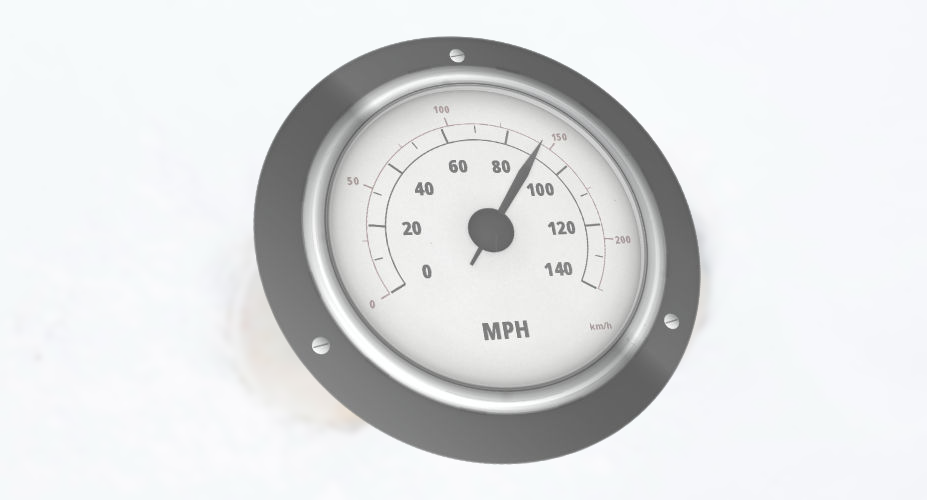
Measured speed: 90,mph
